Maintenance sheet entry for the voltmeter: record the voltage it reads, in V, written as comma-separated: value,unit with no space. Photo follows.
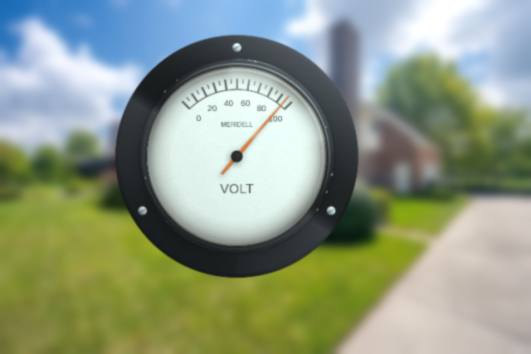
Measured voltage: 95,V
